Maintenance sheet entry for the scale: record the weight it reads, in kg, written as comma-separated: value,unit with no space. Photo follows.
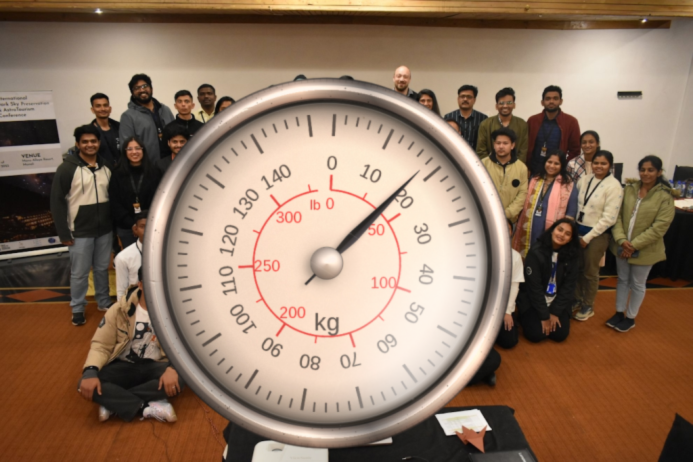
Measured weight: 18,kg
